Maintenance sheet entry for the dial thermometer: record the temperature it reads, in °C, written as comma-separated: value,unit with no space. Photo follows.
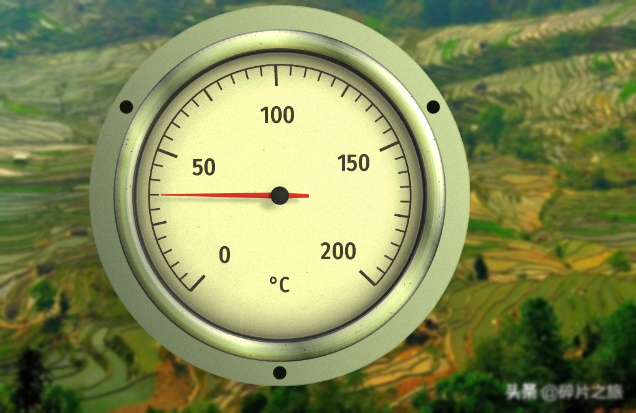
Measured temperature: 35,°C
